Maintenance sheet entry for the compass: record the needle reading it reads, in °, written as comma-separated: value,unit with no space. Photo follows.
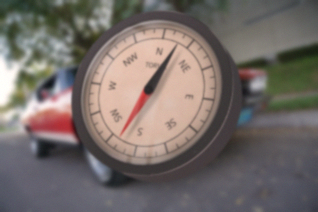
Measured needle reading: 200,°
